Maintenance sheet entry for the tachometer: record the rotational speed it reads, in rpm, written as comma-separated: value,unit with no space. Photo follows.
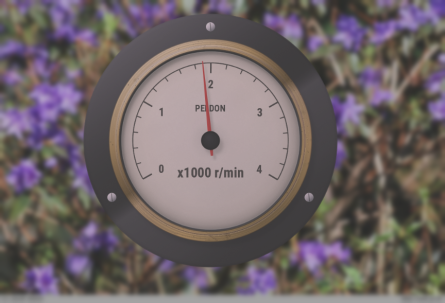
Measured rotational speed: 1900,rpm
